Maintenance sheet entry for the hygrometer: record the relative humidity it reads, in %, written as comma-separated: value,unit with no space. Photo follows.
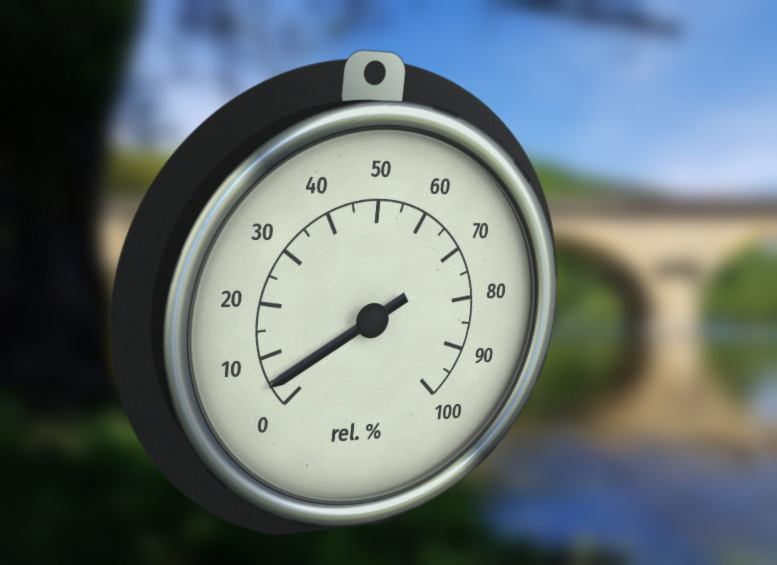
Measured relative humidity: 5,%
